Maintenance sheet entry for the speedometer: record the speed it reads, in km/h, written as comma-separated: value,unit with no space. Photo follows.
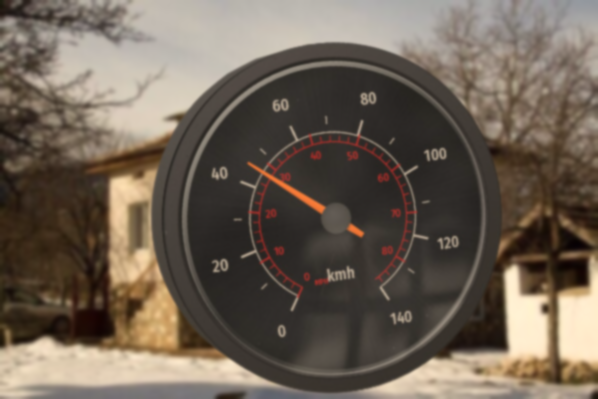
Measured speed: 45,km/h
